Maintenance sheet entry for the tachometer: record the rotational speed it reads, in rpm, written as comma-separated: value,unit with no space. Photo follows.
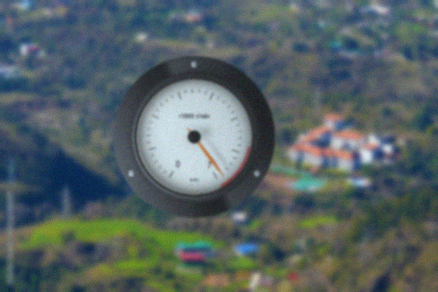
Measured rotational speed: 6800,rpm
